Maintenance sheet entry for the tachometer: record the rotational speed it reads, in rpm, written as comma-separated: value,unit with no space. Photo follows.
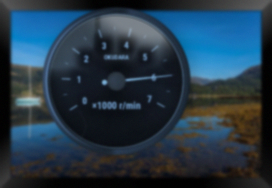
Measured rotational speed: 6000,rpm
